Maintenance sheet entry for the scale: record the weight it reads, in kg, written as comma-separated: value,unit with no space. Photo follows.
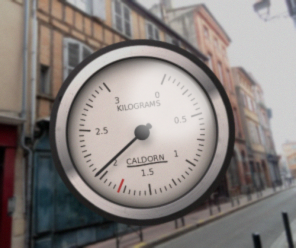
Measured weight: 2.05,kg
